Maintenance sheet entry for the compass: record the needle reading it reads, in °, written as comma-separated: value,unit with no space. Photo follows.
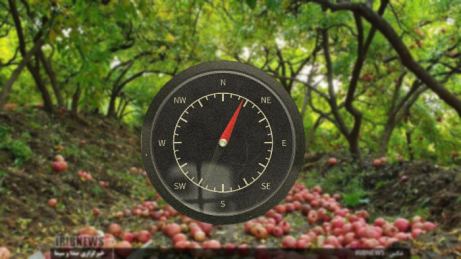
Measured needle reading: 25,°
